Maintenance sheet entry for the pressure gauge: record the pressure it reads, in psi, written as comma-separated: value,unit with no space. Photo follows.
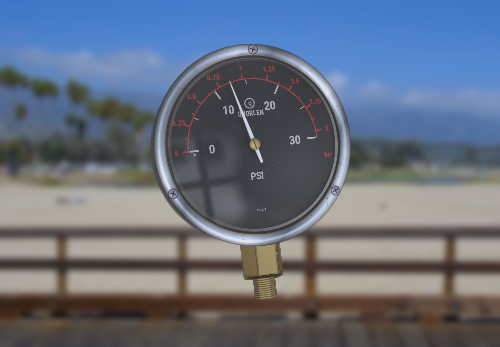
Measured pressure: 12.5,psi
